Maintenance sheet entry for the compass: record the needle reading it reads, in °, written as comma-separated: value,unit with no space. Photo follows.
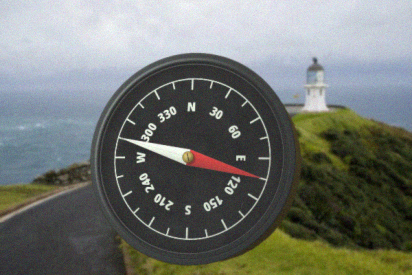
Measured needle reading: 105,°
